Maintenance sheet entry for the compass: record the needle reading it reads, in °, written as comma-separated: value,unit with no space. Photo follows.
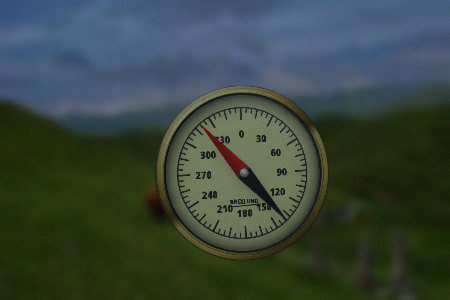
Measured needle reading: 320,°
